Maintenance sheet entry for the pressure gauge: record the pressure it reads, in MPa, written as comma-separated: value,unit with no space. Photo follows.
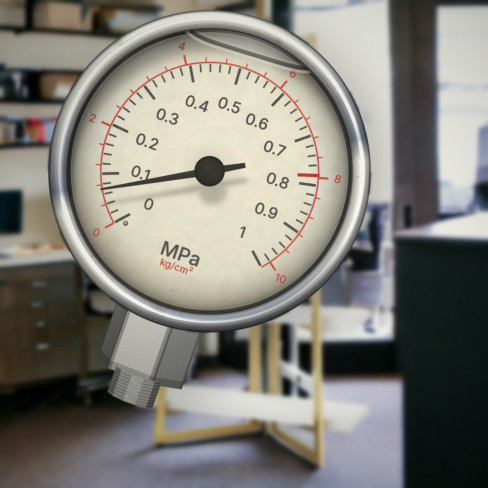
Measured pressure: 0.07,MPa
